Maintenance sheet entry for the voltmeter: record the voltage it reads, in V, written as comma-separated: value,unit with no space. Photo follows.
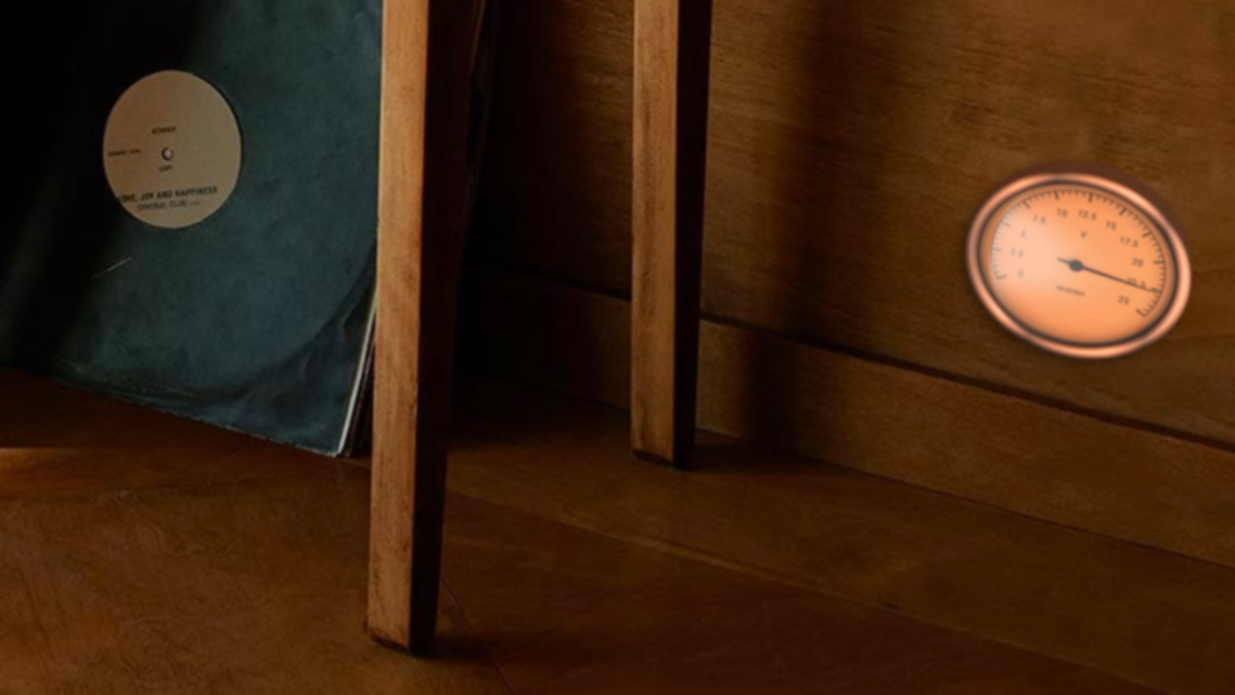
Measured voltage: 22.5,V
